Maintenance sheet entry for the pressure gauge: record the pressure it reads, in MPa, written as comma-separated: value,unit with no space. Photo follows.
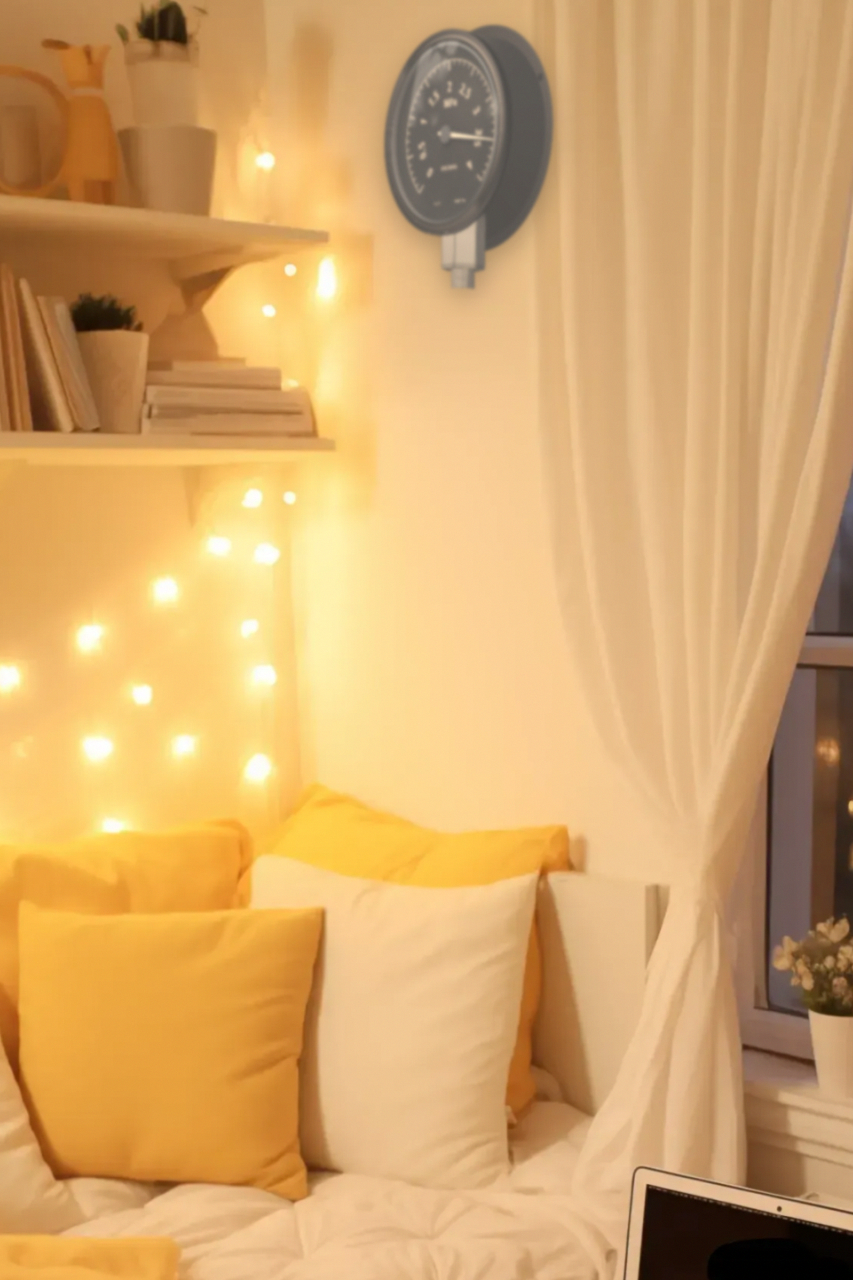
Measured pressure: 3.5,MPa
